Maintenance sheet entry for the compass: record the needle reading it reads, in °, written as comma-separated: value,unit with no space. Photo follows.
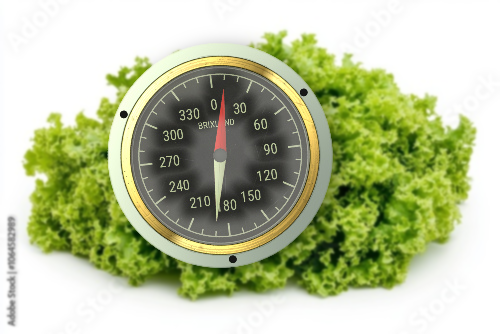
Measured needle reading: 10,°
